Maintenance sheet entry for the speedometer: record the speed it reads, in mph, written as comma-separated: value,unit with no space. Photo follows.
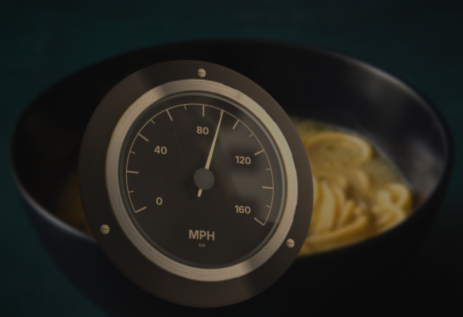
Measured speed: 90,mph
